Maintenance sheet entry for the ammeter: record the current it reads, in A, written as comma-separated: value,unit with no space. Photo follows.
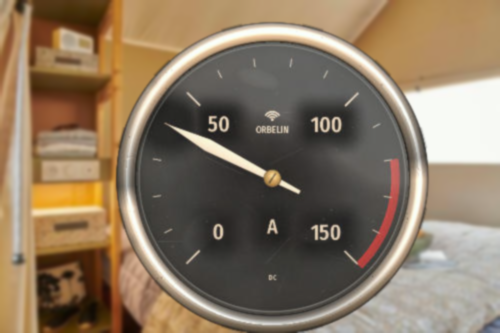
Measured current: 40,A
